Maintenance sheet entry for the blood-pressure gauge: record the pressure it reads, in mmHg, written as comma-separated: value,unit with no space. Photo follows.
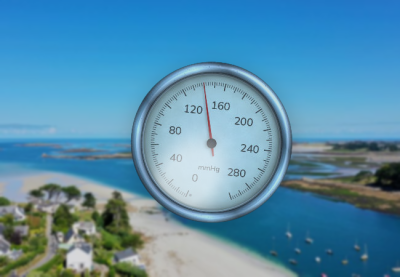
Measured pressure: 140,mmHg
